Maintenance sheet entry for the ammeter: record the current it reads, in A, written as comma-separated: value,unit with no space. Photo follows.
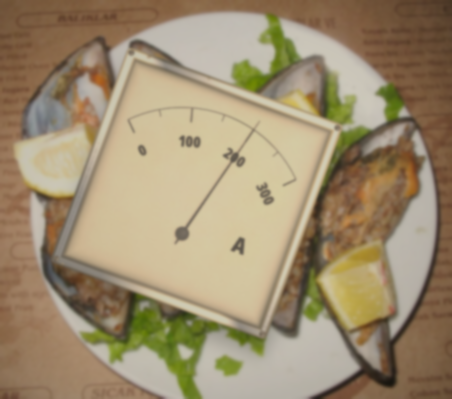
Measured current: 200,A
